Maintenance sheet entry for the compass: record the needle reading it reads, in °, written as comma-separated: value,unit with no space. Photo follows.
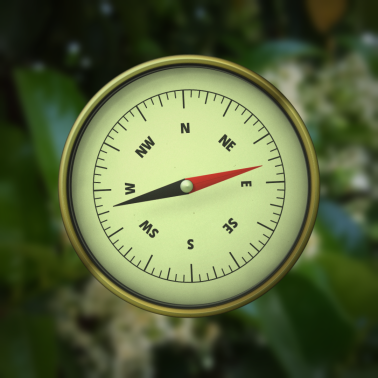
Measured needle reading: 77.5,°
